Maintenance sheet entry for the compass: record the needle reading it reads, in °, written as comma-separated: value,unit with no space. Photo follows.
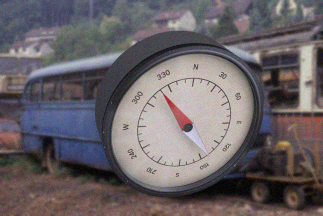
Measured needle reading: 320,°
